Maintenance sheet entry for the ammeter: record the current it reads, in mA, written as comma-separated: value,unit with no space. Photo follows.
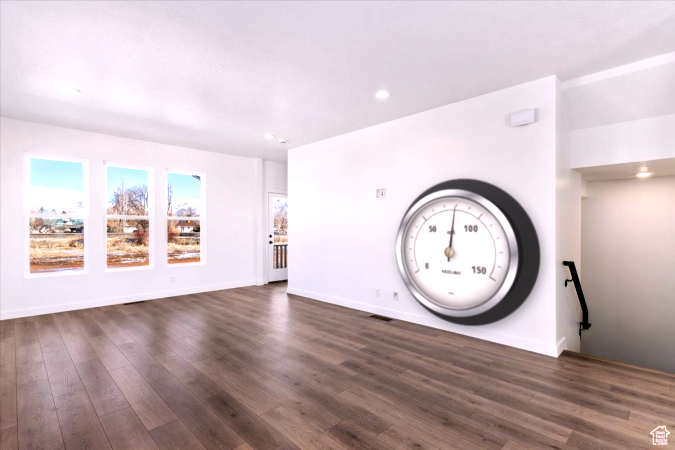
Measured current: 80,mA
